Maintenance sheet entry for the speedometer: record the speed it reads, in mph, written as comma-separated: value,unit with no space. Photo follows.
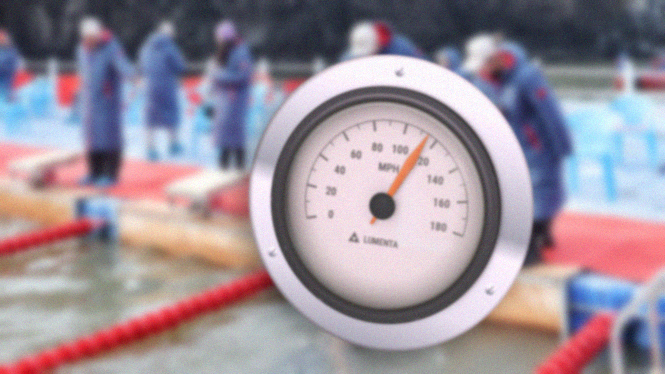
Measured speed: 115,mph
